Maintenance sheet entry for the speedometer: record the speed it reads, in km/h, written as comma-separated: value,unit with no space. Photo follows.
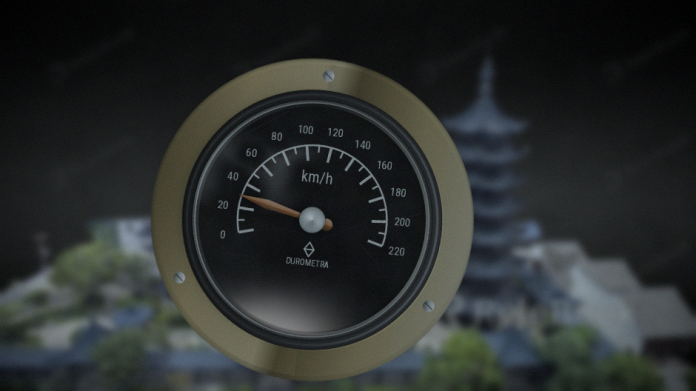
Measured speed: 30,km/h
